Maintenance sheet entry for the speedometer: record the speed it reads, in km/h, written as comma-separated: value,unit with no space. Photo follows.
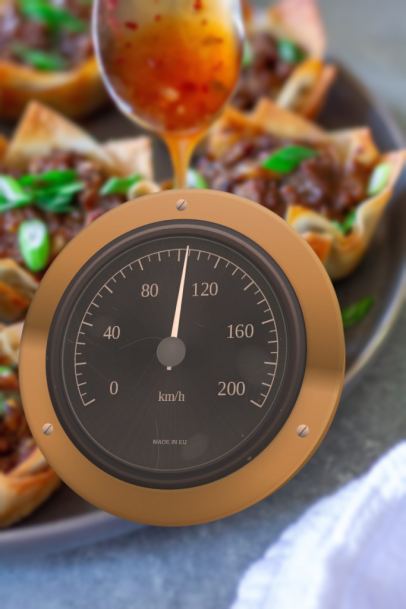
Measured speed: 105,km/h
